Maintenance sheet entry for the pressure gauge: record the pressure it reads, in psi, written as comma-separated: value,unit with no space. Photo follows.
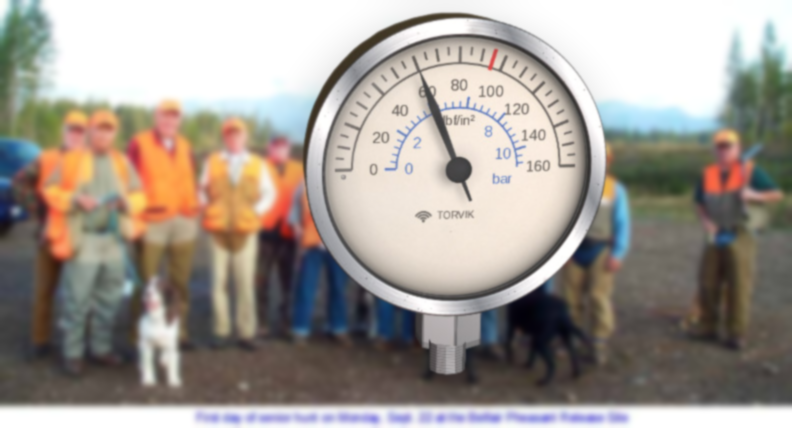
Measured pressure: 60,psi
